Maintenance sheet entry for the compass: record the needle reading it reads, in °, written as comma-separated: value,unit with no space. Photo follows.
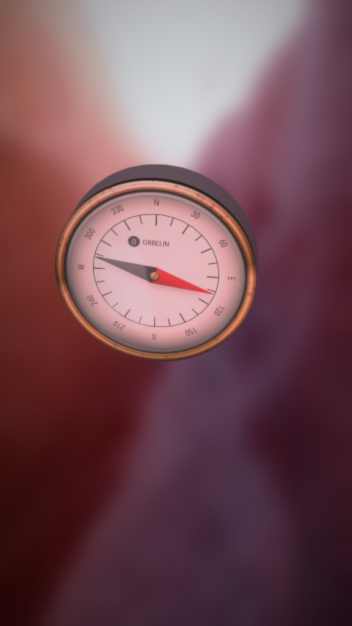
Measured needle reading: 105,°
